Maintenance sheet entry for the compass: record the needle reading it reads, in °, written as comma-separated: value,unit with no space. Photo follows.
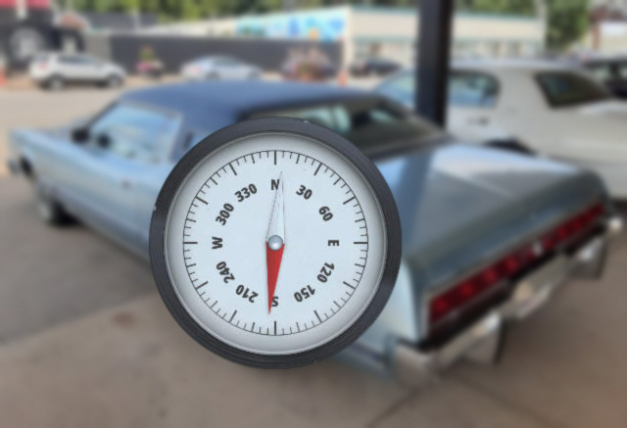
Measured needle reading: 185,°
